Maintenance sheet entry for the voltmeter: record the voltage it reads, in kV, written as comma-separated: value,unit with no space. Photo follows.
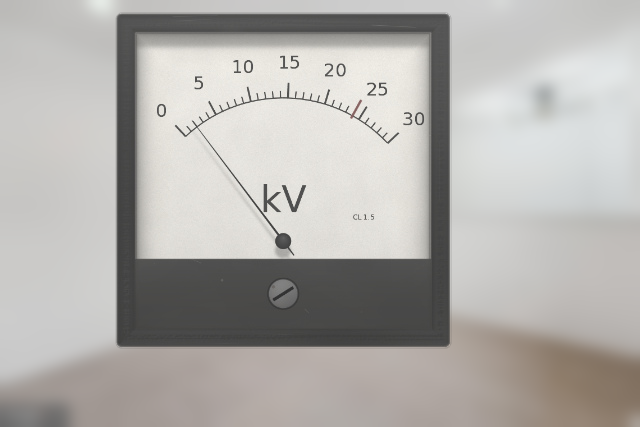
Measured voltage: 2,kV
